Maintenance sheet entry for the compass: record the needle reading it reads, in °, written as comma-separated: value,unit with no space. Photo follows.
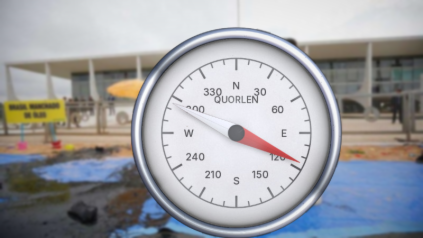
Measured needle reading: 115,°
